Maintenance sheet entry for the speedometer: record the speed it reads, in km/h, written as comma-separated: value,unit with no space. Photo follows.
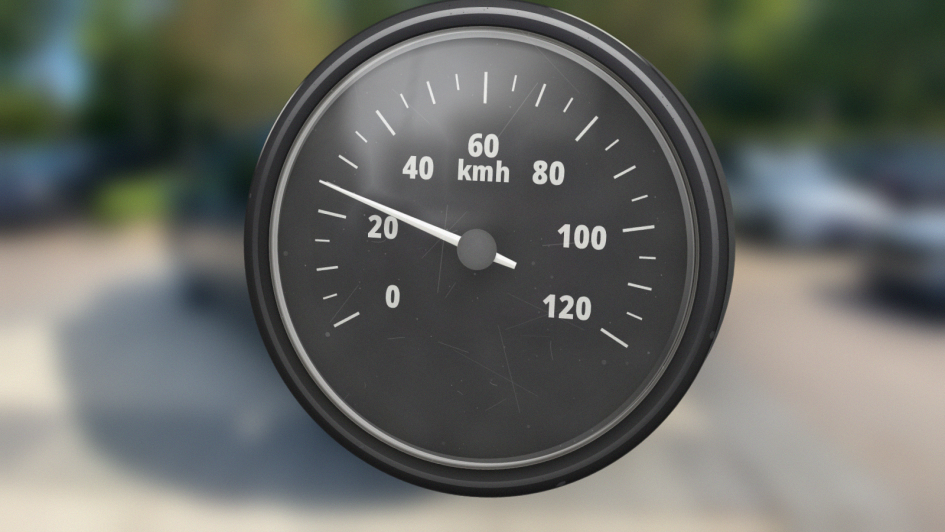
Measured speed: 25,km/h
